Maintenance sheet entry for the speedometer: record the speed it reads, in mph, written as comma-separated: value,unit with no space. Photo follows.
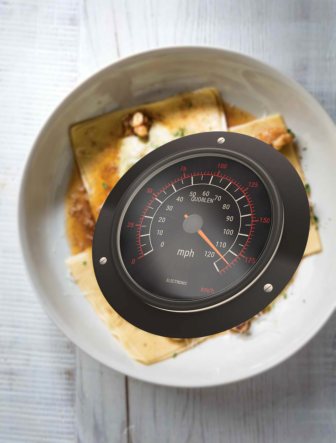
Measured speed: 115,mph
